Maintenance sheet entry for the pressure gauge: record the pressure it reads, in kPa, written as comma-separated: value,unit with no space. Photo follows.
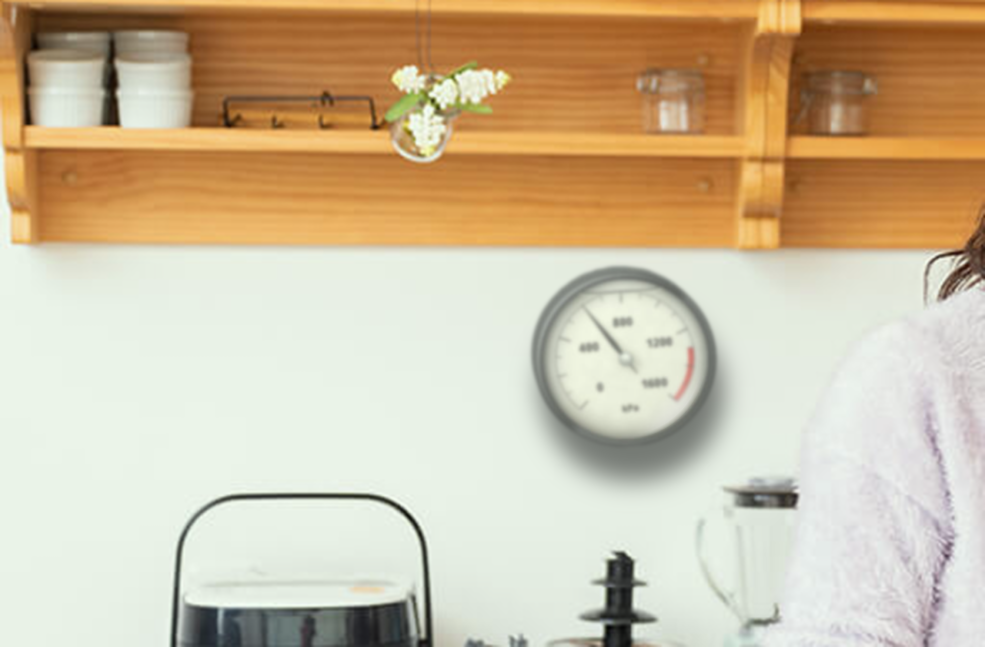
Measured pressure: 600,kPa
